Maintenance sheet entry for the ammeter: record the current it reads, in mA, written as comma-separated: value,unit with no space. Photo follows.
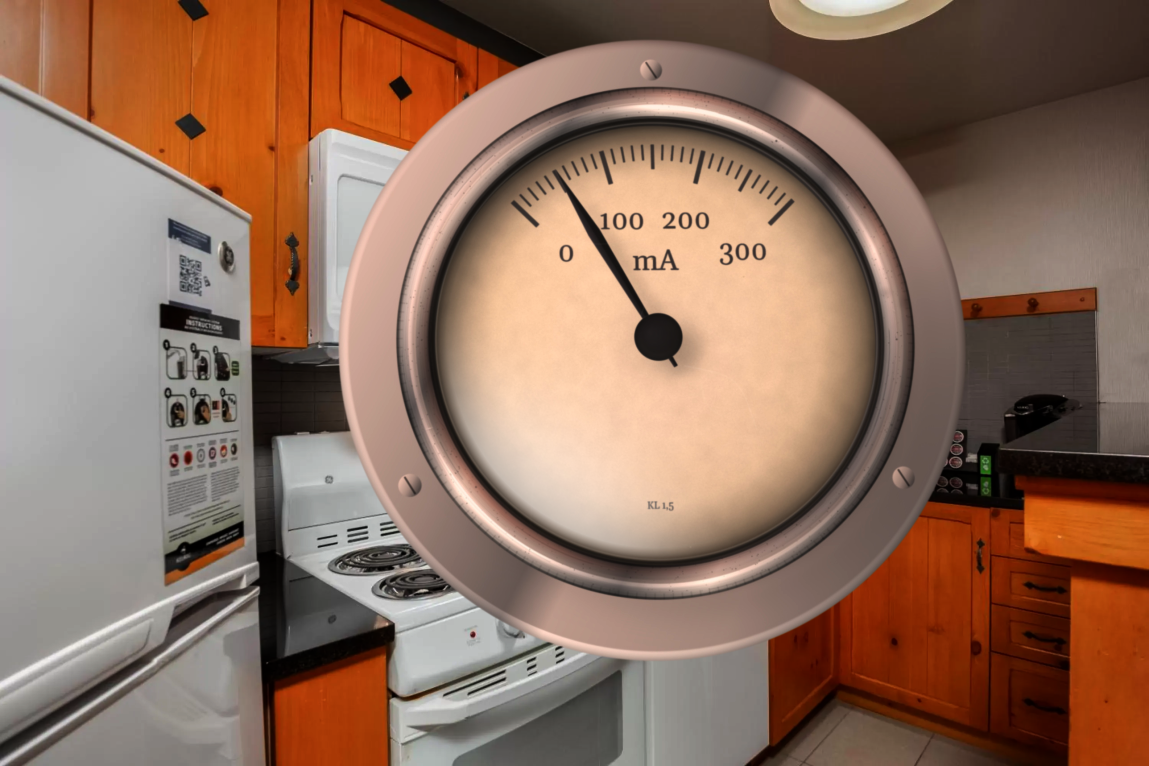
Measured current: 50,mA
